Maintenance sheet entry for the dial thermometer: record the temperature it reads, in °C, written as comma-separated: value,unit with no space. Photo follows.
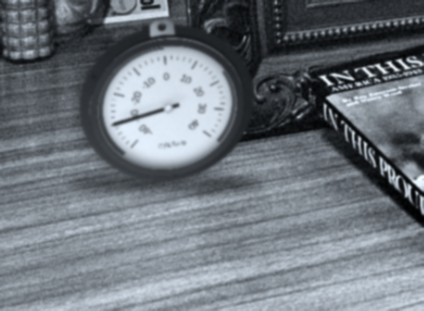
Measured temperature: -30,°C
